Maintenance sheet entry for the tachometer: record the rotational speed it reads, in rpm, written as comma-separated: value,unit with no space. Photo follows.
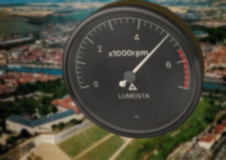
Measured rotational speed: 5000,rpm
